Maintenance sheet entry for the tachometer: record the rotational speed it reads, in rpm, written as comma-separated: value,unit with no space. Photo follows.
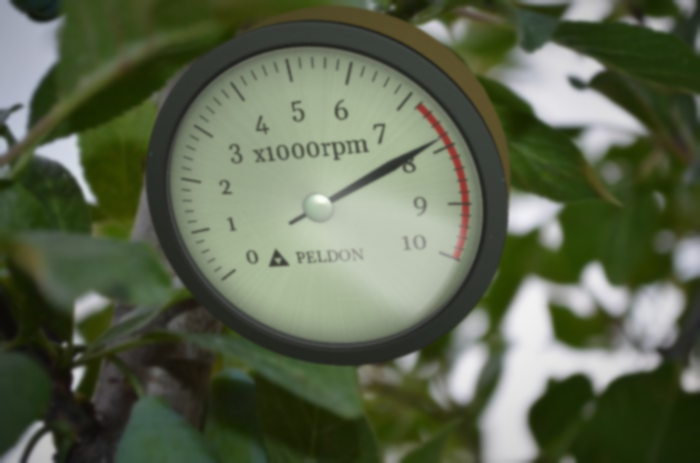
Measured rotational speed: 7800,rpm
